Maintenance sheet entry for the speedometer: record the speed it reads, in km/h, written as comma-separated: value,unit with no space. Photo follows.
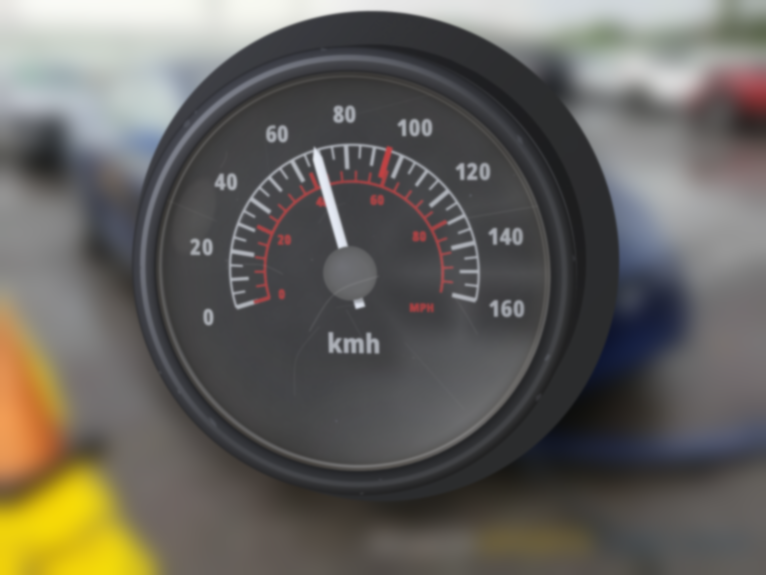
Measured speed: 70,km/h
